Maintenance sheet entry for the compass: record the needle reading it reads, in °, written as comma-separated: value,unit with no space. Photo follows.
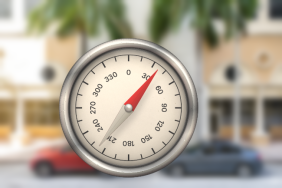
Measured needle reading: 37.5,°
